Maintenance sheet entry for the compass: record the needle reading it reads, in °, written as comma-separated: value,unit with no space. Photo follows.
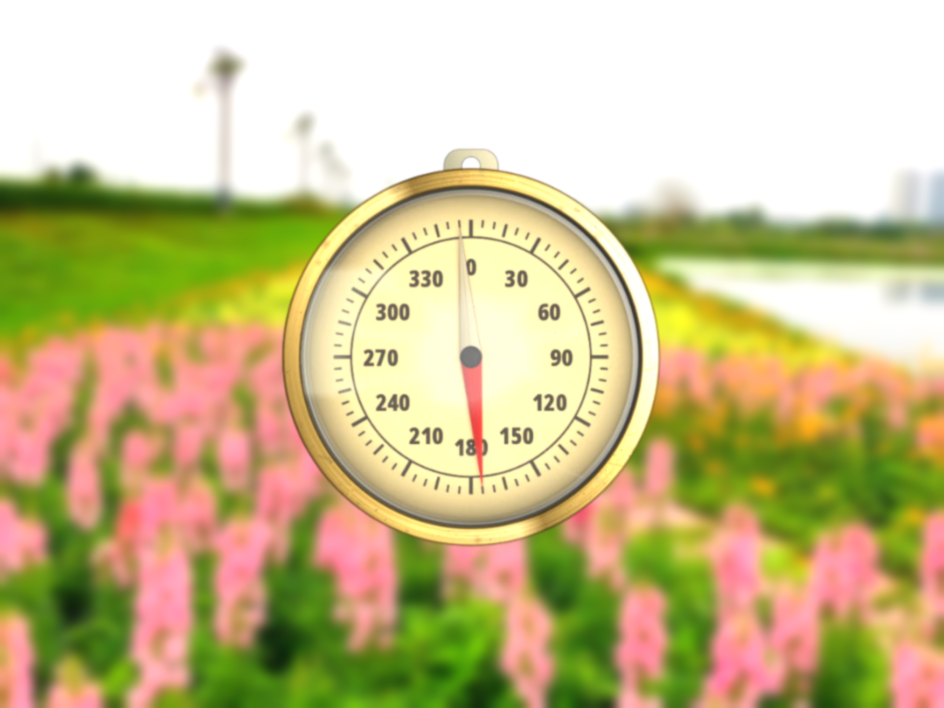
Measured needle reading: 175,°
